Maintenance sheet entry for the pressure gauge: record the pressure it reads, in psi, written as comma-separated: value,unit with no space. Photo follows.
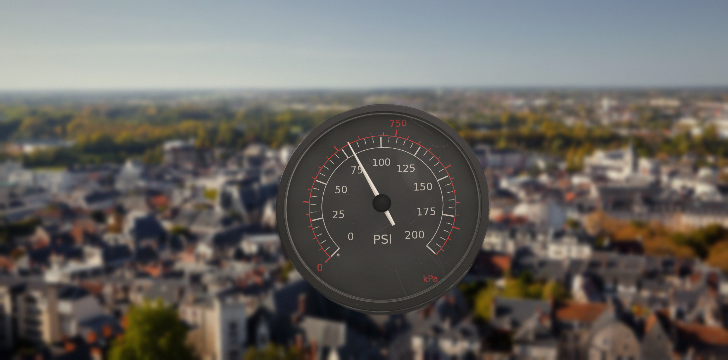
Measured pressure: 80,psi
